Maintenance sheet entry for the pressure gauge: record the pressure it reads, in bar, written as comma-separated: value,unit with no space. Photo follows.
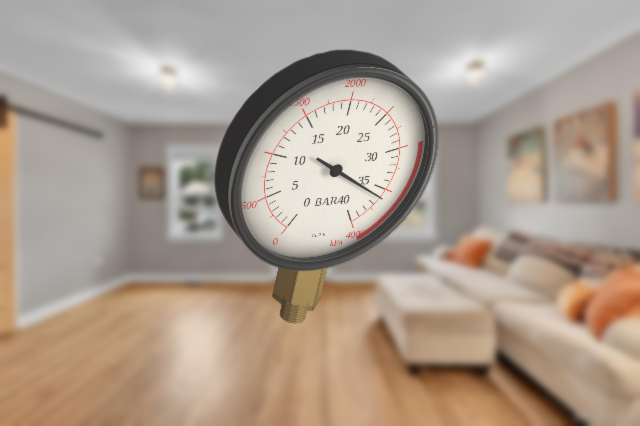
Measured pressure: 36,bar
